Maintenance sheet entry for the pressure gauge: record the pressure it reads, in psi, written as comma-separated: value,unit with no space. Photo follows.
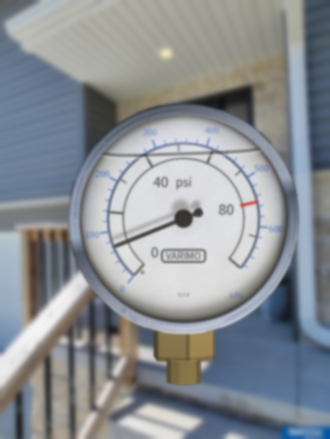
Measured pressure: 10,psi
